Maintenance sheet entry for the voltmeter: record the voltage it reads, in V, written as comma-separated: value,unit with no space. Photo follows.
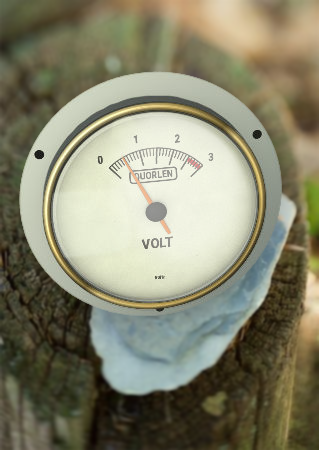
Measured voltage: 0.5,V
